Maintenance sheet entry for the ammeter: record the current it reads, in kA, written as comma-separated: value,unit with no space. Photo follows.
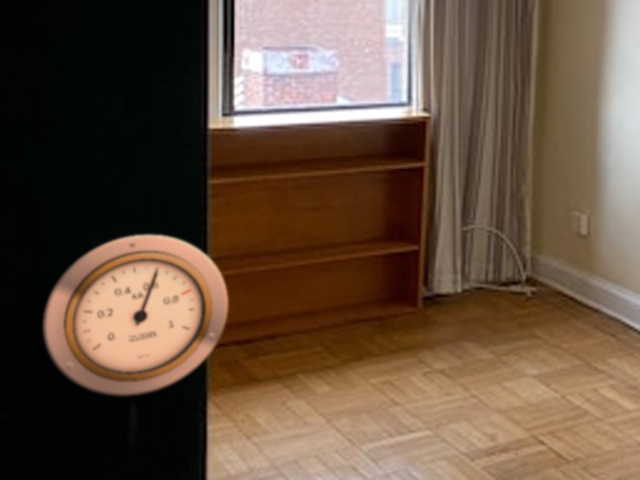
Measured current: 0.6,kA
